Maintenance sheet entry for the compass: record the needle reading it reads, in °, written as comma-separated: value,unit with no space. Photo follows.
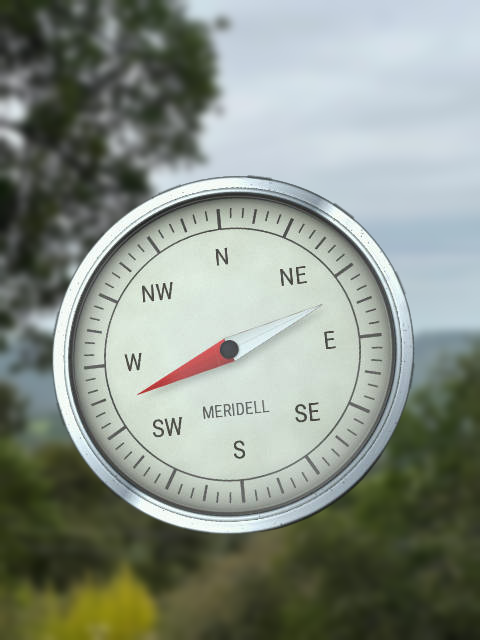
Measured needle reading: 250,°
